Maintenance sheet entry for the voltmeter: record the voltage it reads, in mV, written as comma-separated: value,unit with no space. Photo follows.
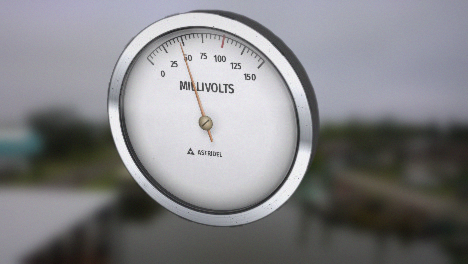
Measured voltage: 50,mV
